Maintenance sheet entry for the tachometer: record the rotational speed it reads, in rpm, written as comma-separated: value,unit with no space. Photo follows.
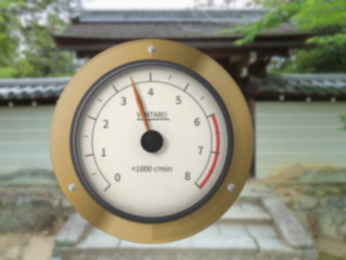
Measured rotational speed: 3500,rpm
